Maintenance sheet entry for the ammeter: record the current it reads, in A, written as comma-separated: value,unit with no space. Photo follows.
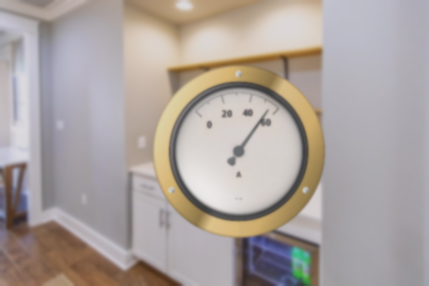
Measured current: 55,A
